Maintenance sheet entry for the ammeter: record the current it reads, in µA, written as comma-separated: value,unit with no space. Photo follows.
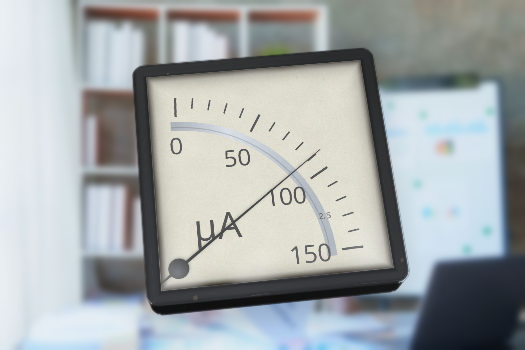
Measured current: 90,µA
